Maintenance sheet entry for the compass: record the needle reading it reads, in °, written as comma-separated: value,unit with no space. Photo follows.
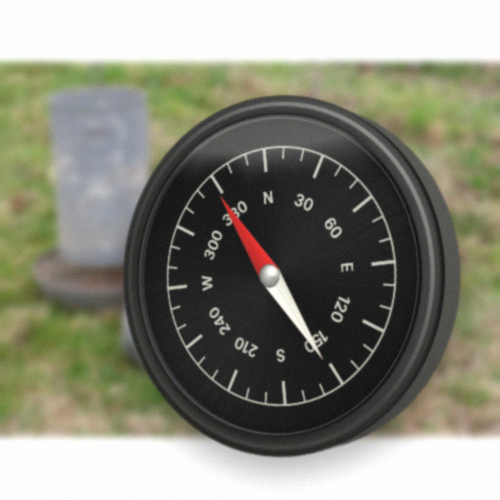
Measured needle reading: 330,°
